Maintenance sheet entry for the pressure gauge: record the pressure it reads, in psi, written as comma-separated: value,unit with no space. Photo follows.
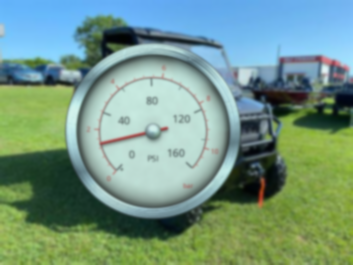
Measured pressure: 20,psi
